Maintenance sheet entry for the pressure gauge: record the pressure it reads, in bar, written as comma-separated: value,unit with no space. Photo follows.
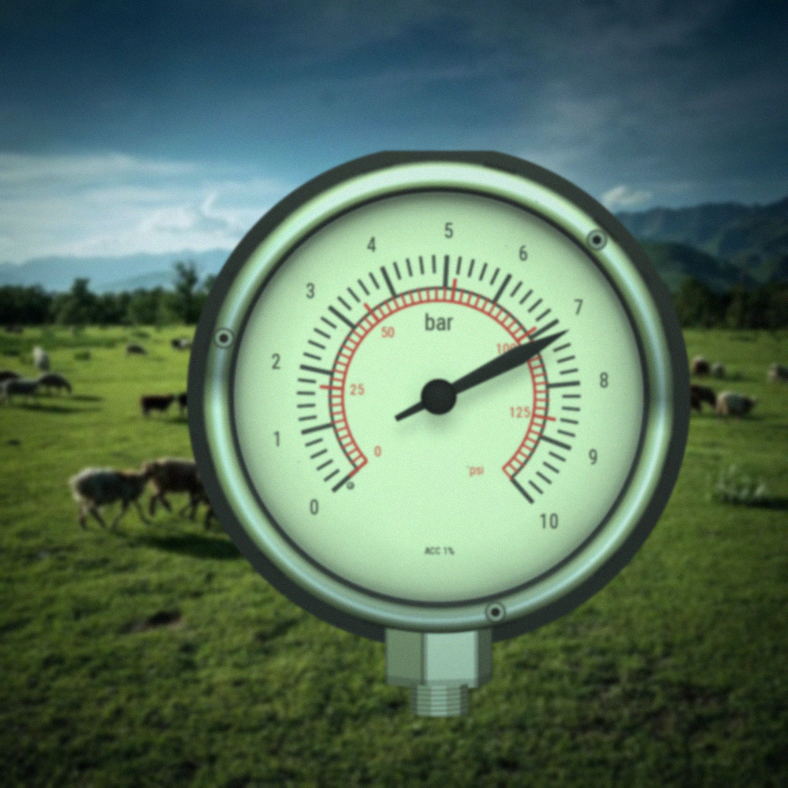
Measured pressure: 7.2,bar
